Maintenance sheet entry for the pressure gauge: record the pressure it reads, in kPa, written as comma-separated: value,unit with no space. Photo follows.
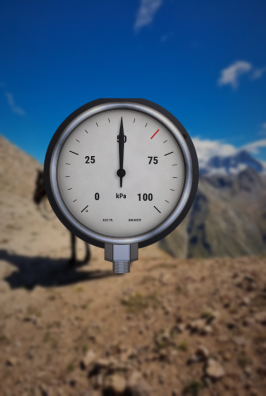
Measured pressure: 50,kPa
